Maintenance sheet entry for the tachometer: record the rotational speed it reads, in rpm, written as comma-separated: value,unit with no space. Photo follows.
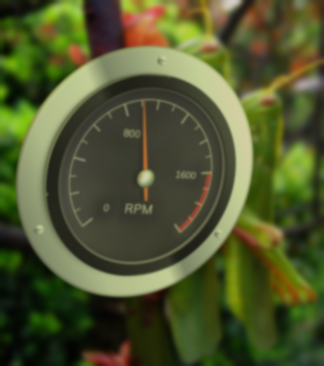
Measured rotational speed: 900,rpm
